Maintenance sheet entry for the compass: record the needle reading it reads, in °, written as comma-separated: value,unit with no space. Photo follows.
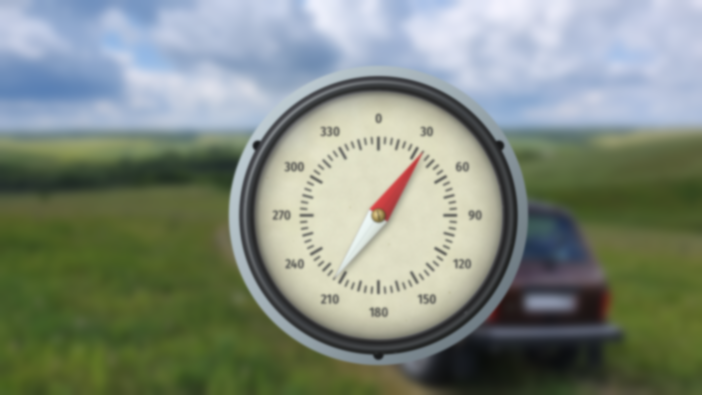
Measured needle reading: 35,°
